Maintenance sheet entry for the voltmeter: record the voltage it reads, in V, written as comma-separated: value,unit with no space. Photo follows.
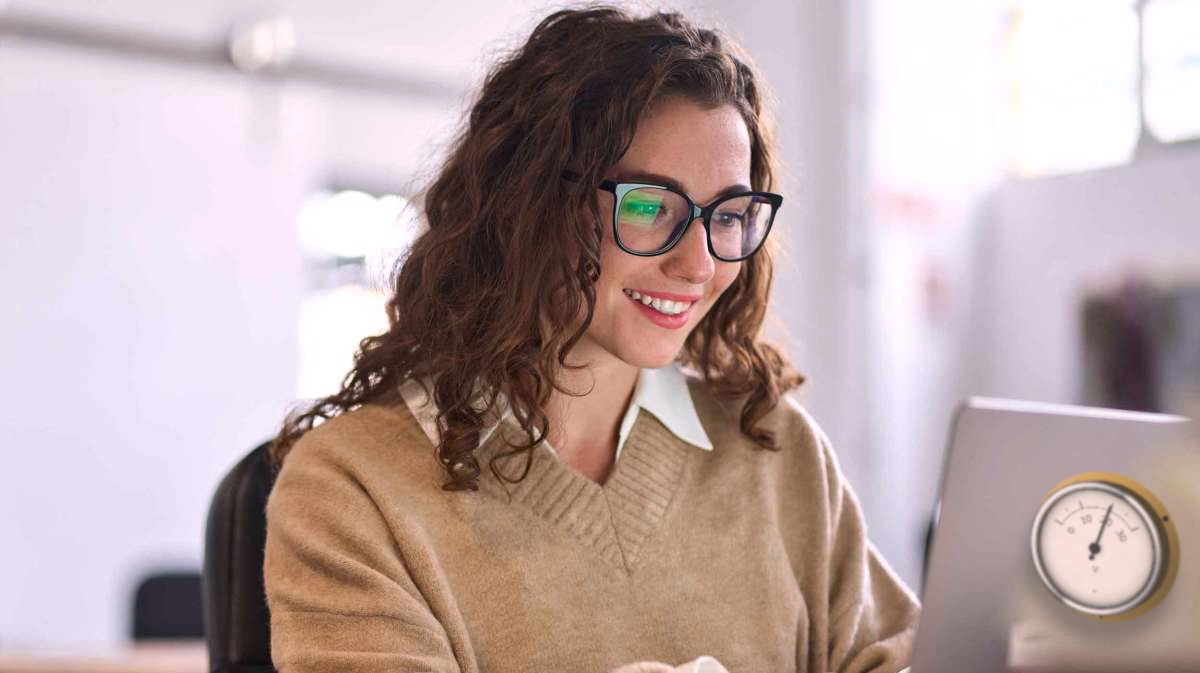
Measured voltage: 20,V
